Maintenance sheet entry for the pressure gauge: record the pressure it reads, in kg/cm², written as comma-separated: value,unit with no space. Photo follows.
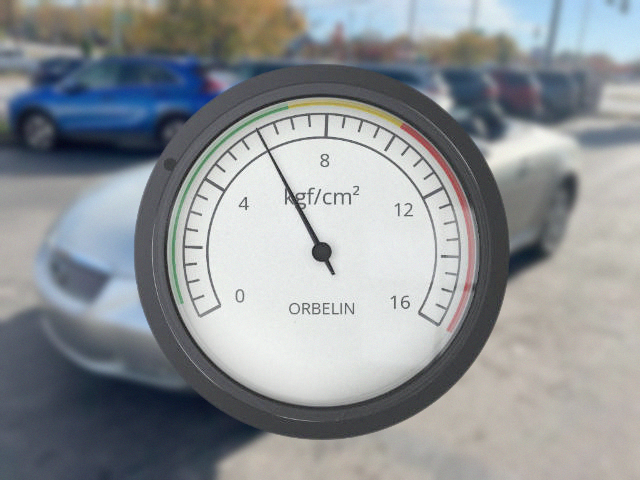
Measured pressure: 6,kg/cm²
